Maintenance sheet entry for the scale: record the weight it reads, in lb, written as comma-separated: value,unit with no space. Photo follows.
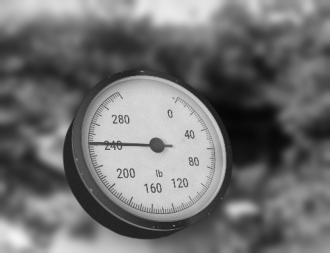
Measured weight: 240,lb
